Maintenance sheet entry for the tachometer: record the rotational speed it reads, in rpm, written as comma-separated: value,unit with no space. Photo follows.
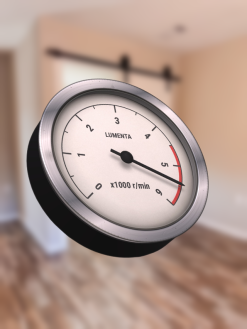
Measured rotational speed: 5500,rpm
